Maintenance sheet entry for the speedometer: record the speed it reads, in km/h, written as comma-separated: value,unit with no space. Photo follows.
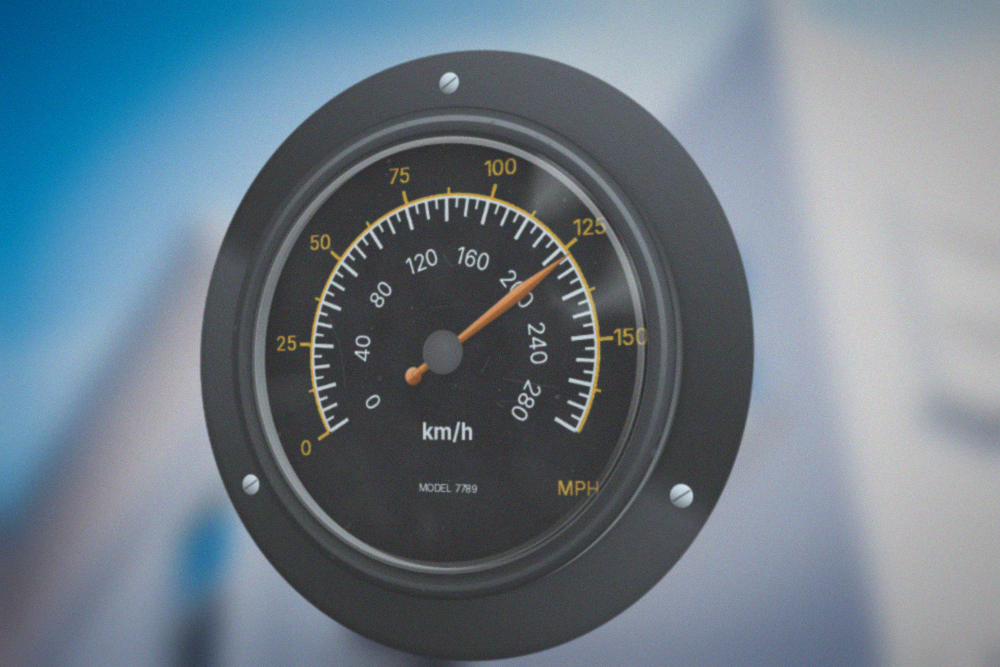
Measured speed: 205,km/h
